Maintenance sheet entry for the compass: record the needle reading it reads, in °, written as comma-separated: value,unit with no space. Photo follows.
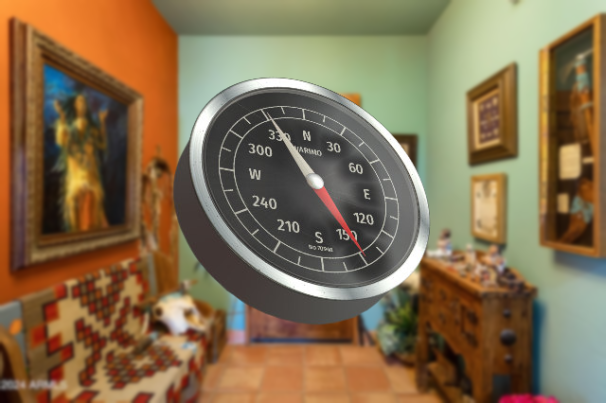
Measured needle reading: 150,°
